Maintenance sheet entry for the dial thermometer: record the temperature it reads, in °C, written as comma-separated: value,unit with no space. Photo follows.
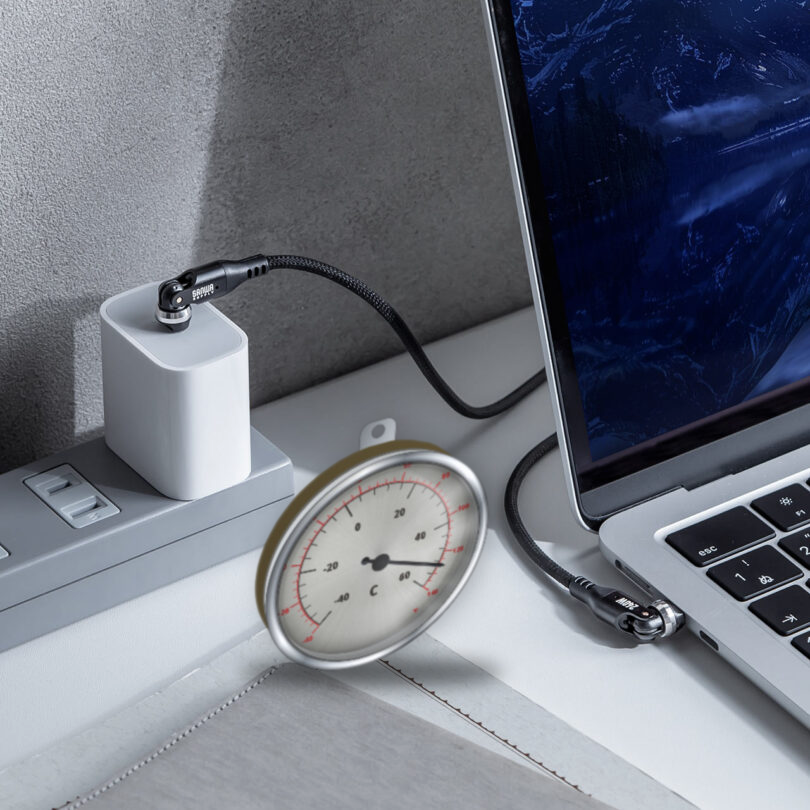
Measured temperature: 52,°C
